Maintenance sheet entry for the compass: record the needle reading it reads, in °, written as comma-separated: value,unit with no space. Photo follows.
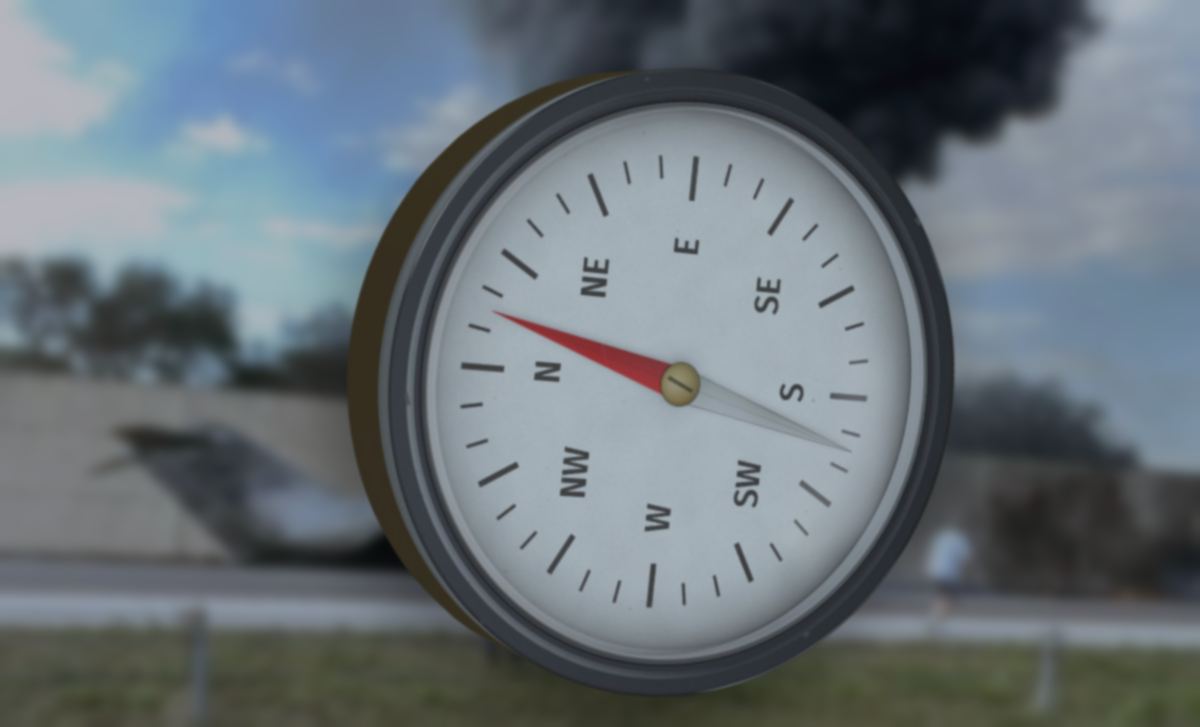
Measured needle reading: 15,°
